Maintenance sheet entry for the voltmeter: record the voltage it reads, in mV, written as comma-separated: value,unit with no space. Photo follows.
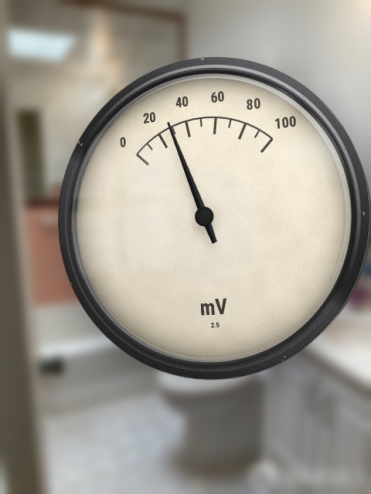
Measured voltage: 30,mV
